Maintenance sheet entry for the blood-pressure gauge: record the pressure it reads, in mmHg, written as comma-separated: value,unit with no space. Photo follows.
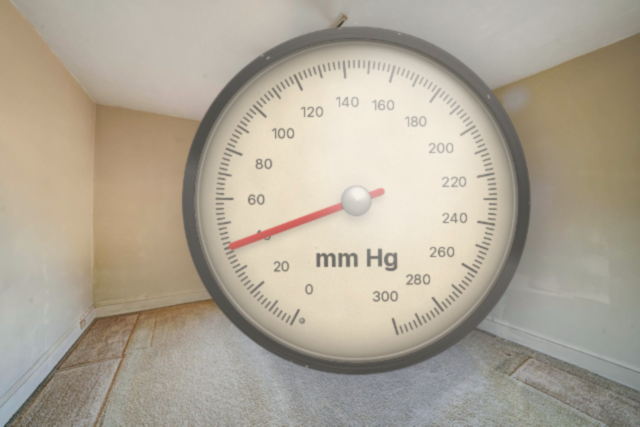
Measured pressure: 40,mmHg
